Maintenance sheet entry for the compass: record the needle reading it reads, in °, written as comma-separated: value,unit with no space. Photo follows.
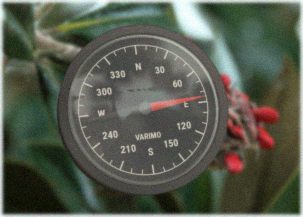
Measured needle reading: 85,°
